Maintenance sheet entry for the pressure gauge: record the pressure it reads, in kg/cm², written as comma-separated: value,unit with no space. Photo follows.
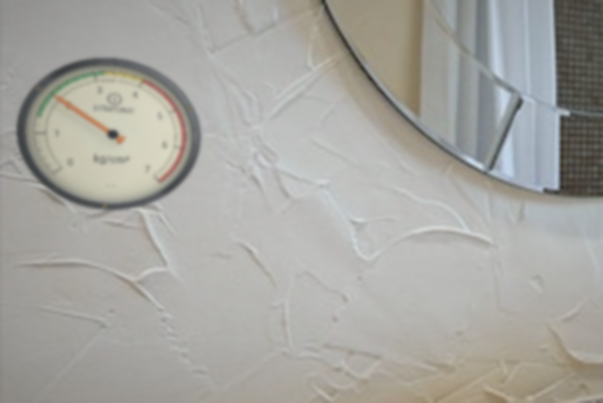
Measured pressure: 2,kg/cm²
